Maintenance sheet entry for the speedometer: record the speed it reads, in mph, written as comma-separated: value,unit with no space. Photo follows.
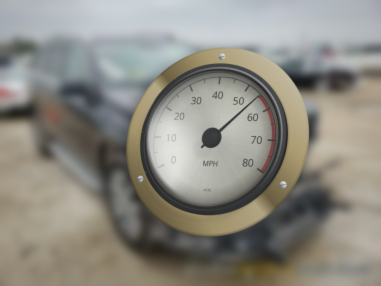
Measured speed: 55,mph
